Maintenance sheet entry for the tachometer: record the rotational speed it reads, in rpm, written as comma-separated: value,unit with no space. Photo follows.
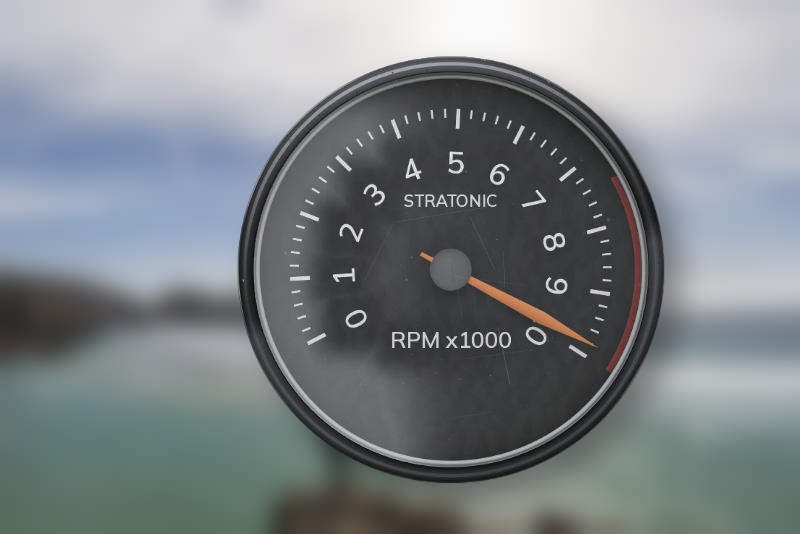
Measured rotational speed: 9800,rpm
